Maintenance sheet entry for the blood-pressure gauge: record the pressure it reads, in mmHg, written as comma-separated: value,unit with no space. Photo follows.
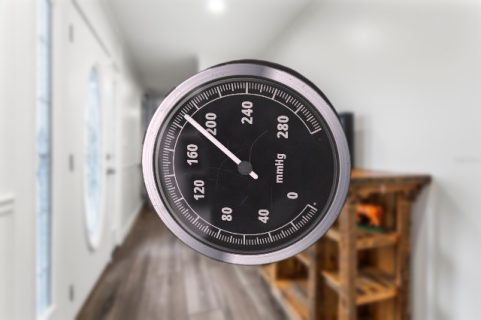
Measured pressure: 190,mmHg
